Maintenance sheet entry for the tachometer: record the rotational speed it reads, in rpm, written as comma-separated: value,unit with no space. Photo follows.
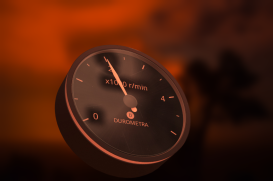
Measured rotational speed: 2000,rpm
